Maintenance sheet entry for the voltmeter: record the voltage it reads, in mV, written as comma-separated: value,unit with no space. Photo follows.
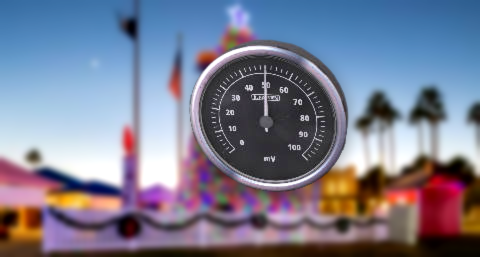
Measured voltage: 50,mV
